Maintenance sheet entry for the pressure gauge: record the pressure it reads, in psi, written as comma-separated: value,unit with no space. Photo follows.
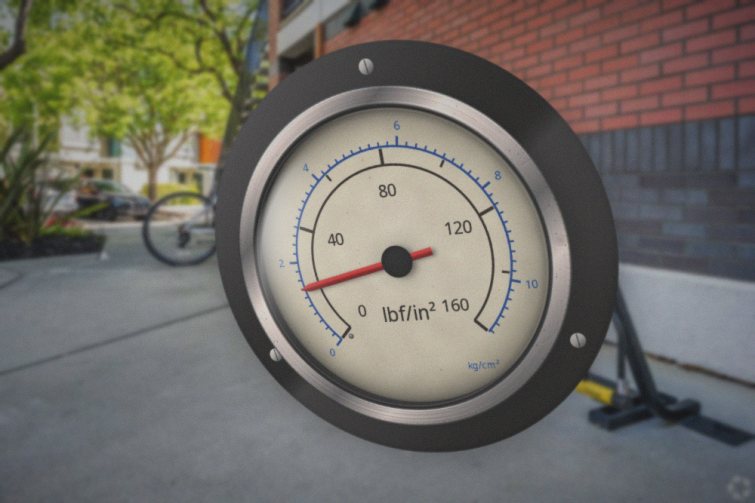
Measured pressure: 20,psi
